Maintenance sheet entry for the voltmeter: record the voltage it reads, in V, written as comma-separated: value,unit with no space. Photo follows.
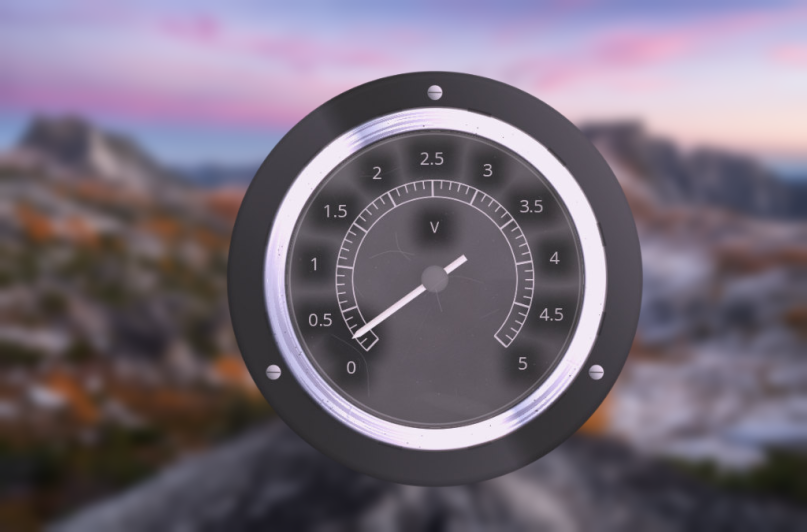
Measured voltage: 0.2,V
